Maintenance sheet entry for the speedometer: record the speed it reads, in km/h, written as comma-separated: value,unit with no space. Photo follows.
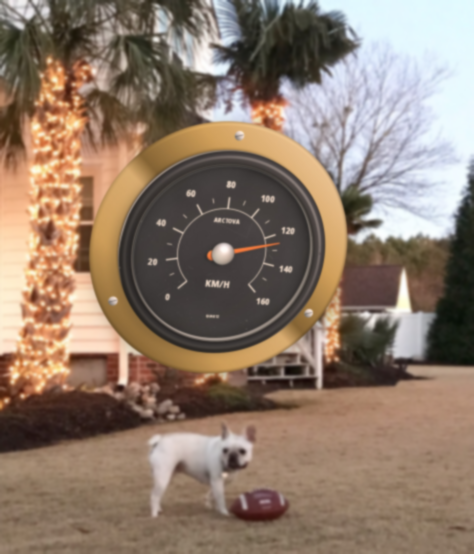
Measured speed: 125,km/h
